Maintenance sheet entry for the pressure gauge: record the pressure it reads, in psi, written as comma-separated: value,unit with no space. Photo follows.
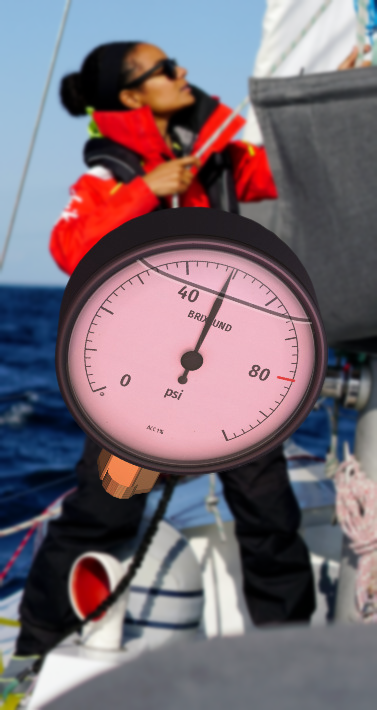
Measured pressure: 49,psi
